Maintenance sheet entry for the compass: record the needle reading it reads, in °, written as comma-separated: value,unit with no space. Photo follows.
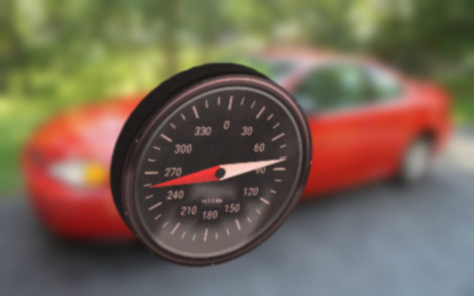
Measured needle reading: 260,°
